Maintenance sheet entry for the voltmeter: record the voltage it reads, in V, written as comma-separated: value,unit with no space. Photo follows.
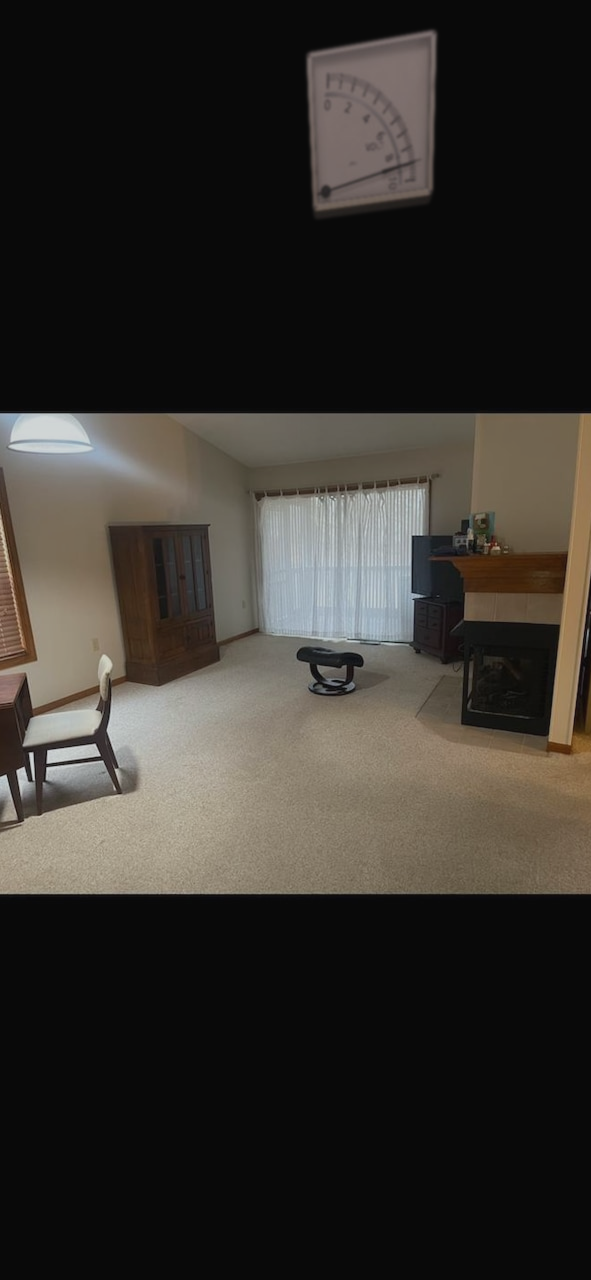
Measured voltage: 9,V
